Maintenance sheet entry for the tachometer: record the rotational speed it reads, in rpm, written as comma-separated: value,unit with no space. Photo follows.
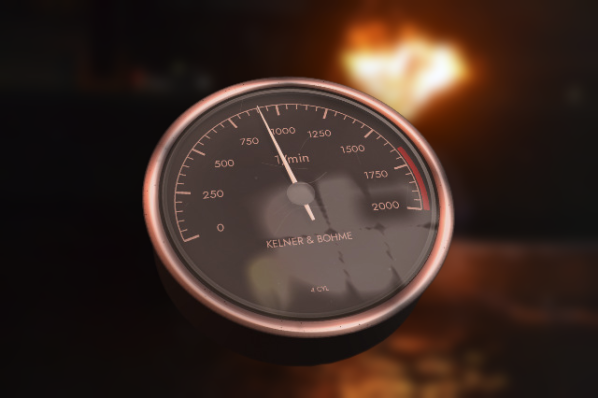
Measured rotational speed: 900,rpm
